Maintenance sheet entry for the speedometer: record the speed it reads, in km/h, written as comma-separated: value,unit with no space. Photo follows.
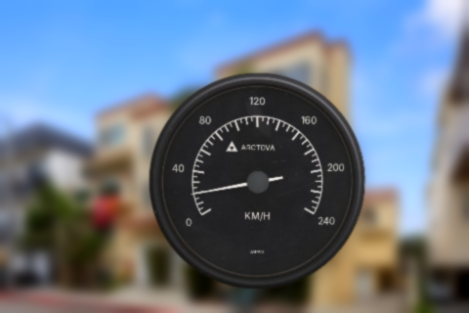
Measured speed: 20,km/h
